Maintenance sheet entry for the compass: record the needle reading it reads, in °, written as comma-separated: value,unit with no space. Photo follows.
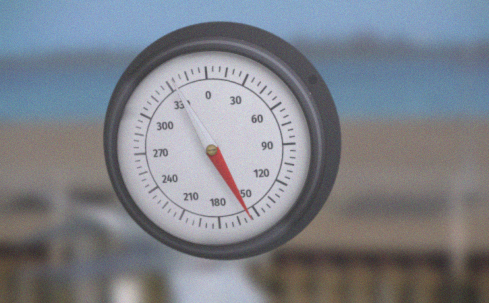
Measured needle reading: 155,°
